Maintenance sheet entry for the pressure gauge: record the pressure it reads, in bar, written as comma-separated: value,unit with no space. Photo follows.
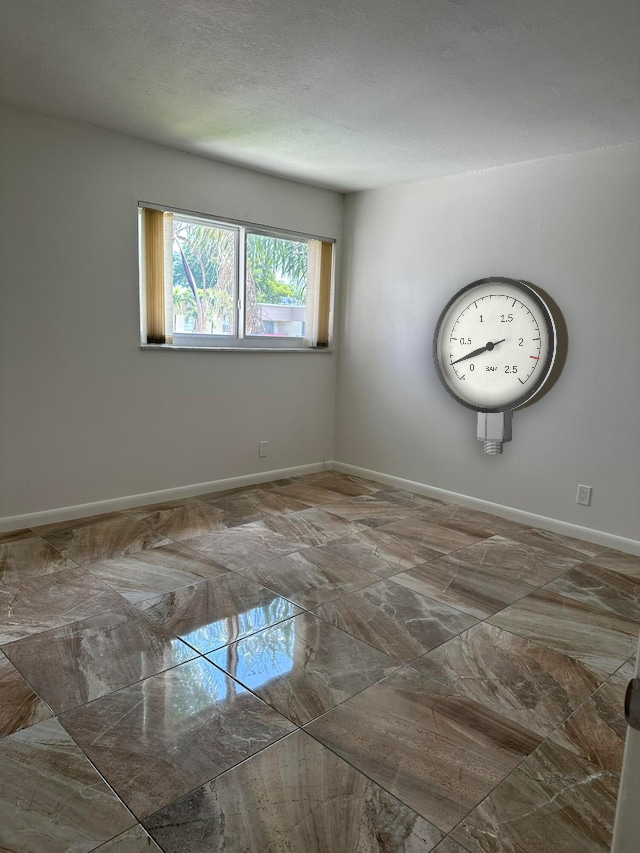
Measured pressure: 0.2,bar
